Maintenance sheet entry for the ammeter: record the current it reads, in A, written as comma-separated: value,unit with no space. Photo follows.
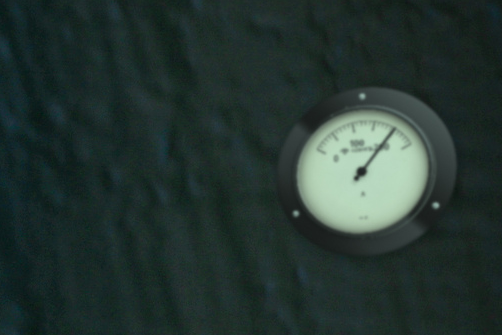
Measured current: 200,A
